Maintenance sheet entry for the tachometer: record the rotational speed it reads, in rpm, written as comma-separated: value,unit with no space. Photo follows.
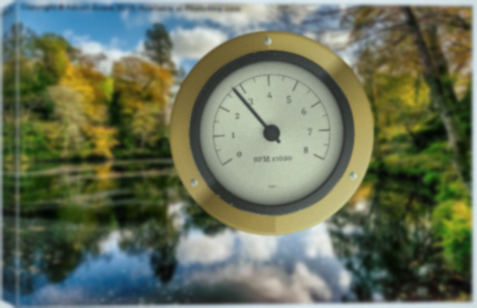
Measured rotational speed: 2750,rpm
